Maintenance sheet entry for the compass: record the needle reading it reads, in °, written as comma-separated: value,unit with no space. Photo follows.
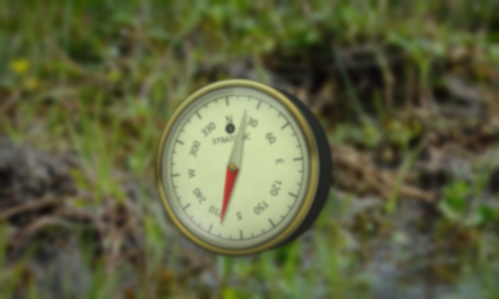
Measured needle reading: 200,°
